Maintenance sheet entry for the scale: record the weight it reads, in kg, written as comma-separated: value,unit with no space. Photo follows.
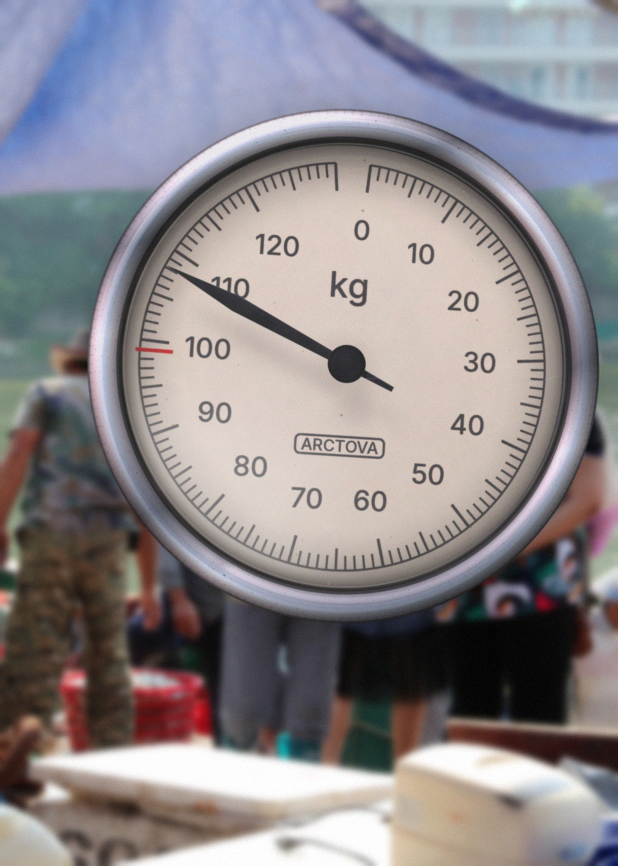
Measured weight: 108,kg
